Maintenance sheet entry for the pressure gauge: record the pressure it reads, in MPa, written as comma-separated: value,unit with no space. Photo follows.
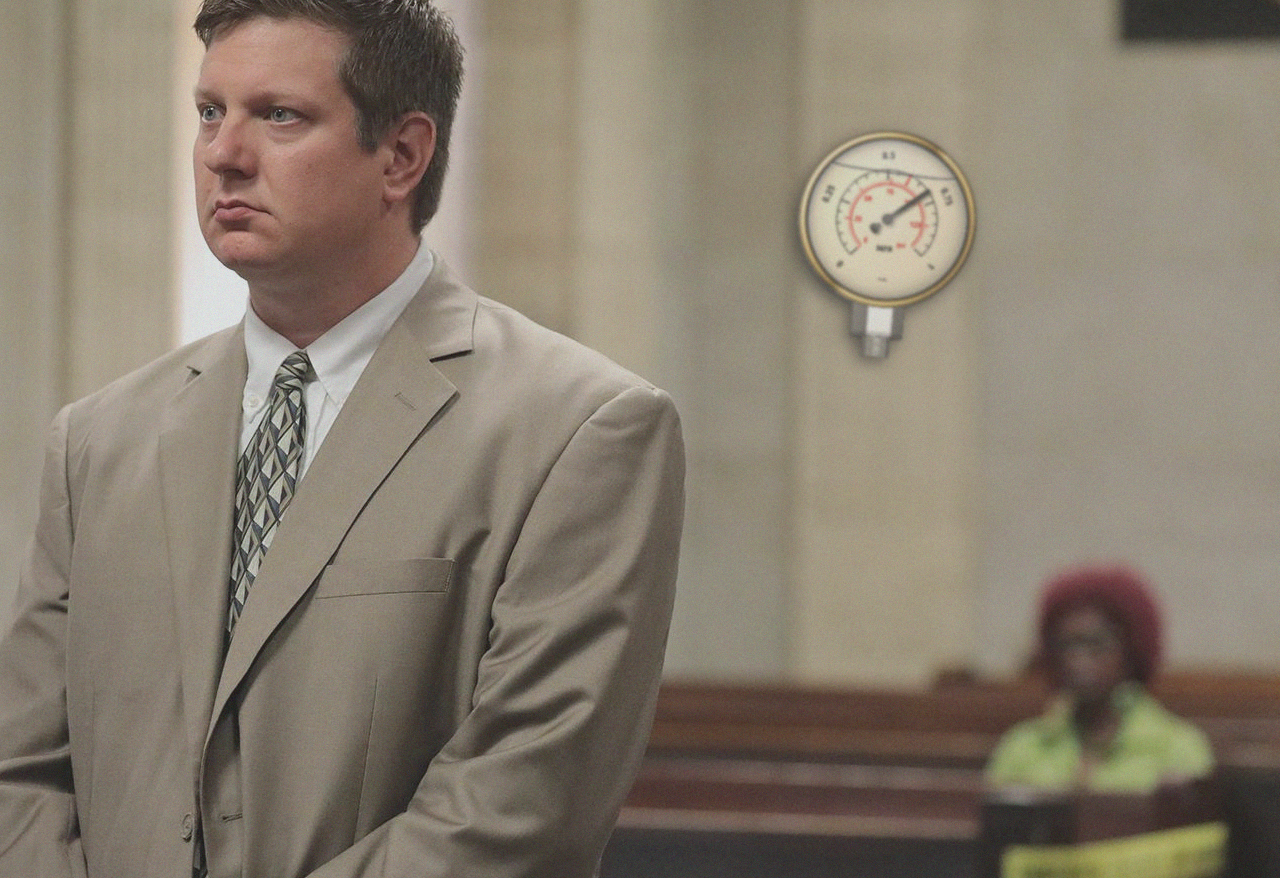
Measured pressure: 0.7,MPa
